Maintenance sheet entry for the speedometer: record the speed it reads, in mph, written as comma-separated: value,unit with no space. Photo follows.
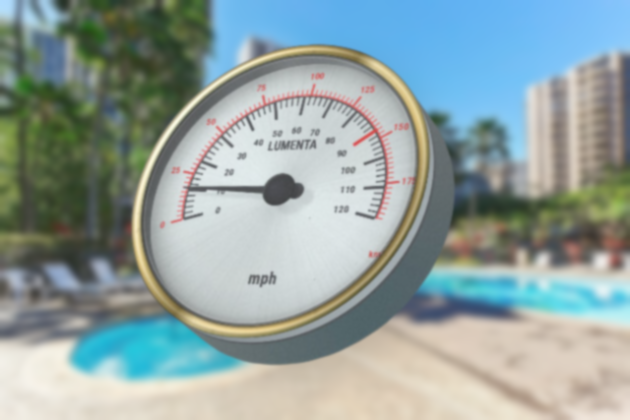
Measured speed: 10,mph
